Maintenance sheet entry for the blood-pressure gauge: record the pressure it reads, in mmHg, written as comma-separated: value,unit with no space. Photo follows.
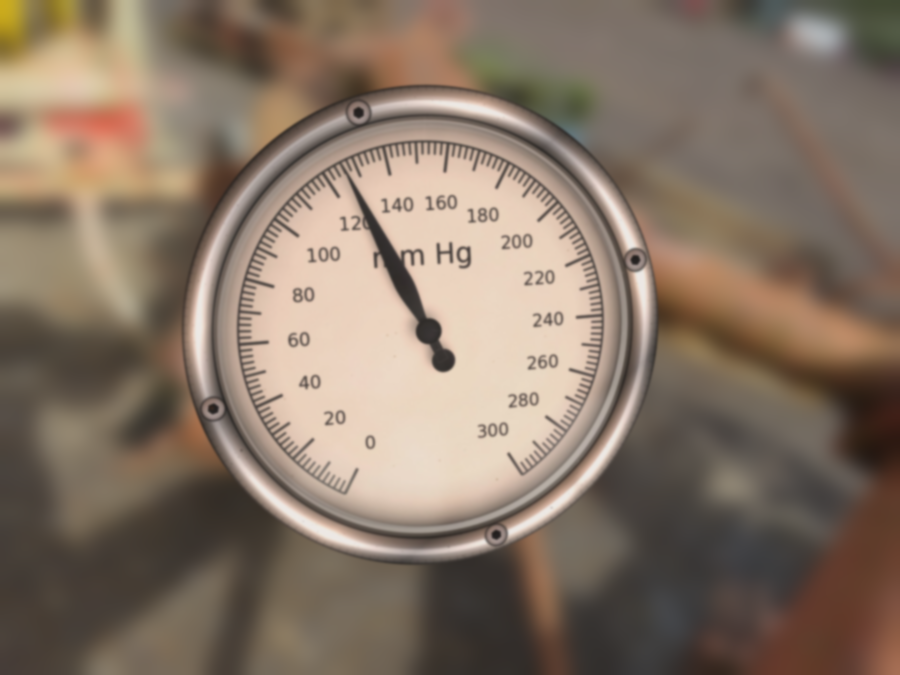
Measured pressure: 126,mmHg
